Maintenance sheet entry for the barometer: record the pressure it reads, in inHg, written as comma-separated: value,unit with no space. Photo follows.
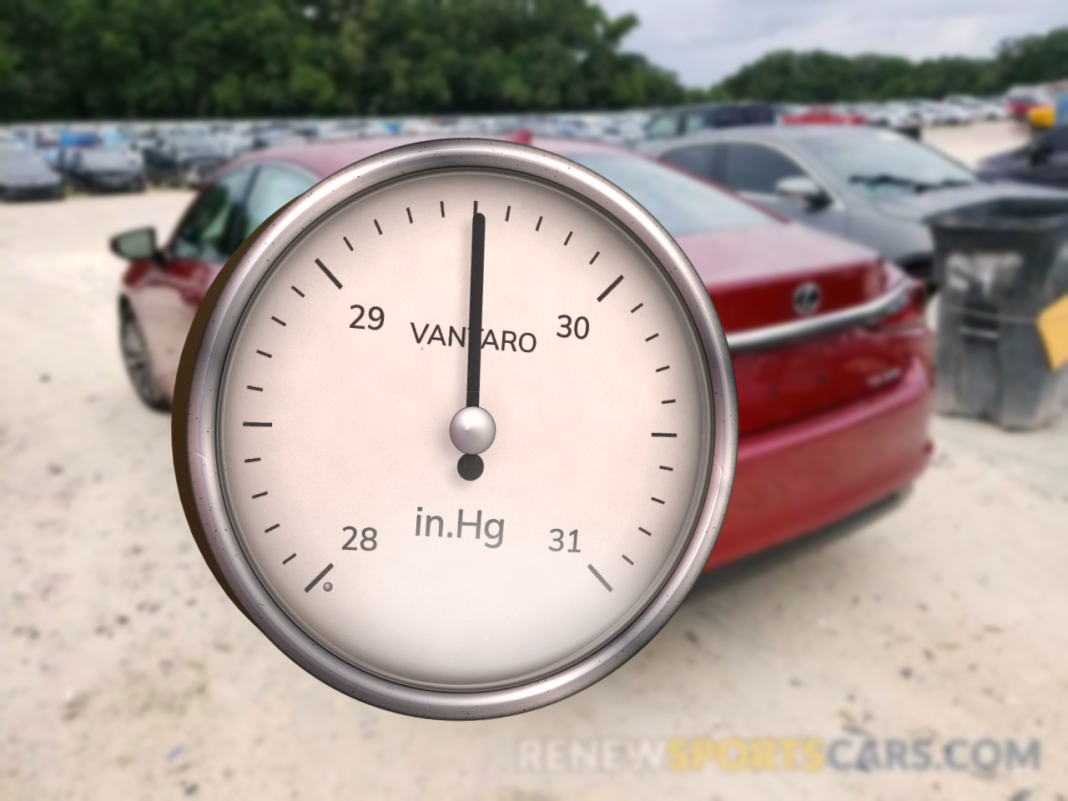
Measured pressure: 29.5,inHg
